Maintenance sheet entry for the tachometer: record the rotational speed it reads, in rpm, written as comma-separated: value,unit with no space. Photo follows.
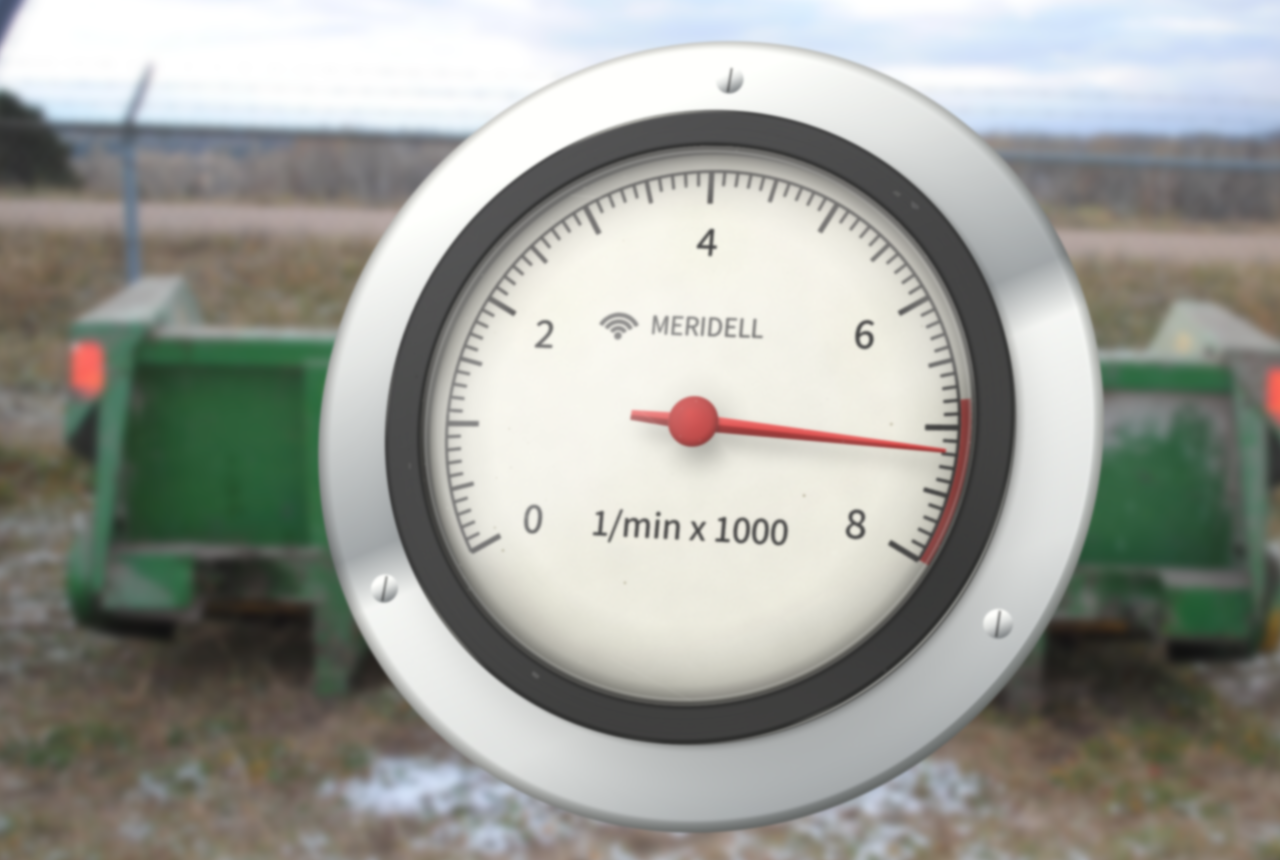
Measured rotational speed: 7200,rpm
